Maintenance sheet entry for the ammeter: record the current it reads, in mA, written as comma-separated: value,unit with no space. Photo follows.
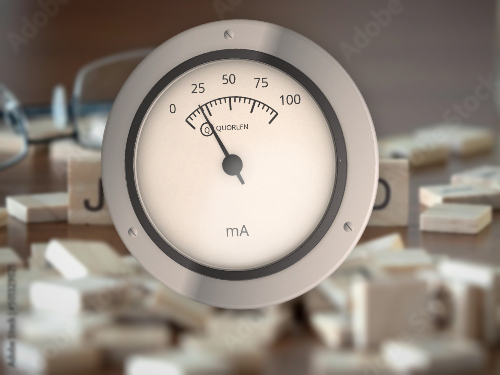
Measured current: 20,mA
